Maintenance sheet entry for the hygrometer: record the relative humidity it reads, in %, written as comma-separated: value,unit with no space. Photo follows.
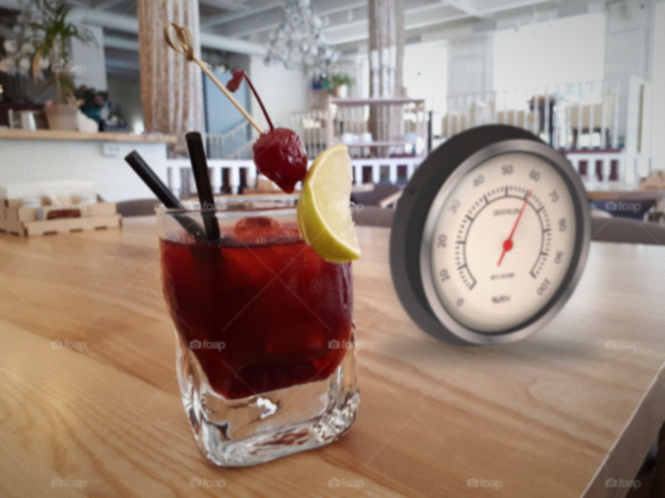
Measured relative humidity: 60,%
